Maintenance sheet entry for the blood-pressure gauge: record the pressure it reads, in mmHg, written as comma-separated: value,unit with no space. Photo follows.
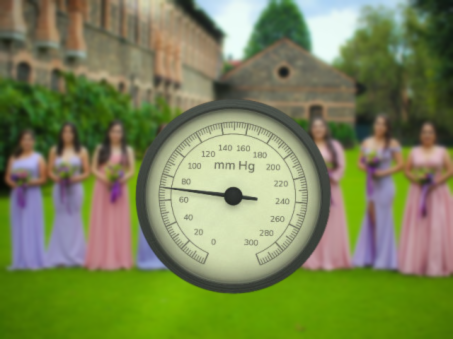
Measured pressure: 70,mmHg
